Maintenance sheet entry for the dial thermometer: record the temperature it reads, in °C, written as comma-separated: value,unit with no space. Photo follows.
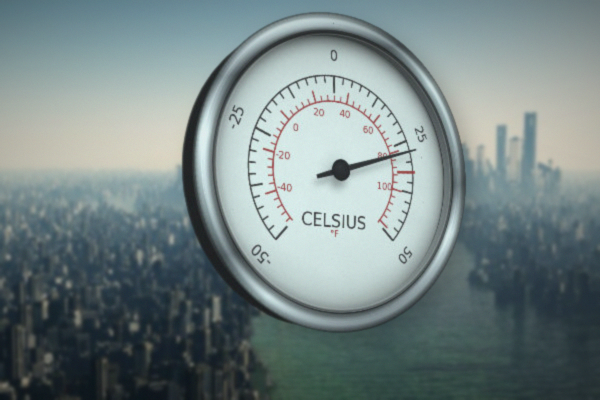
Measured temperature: 27.5,°C
